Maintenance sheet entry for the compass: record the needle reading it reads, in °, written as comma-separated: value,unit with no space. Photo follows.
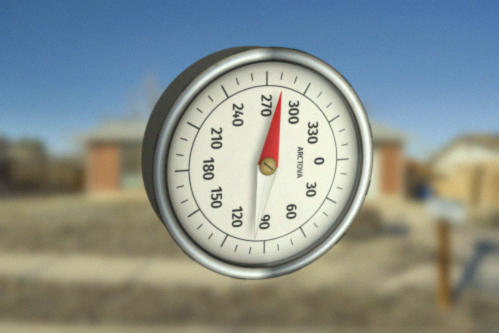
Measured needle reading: 280,°
